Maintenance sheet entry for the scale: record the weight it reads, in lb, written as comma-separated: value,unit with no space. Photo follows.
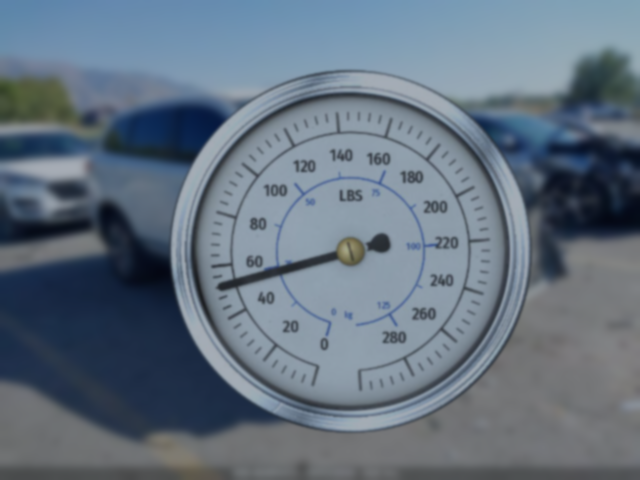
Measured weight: 52,lb
